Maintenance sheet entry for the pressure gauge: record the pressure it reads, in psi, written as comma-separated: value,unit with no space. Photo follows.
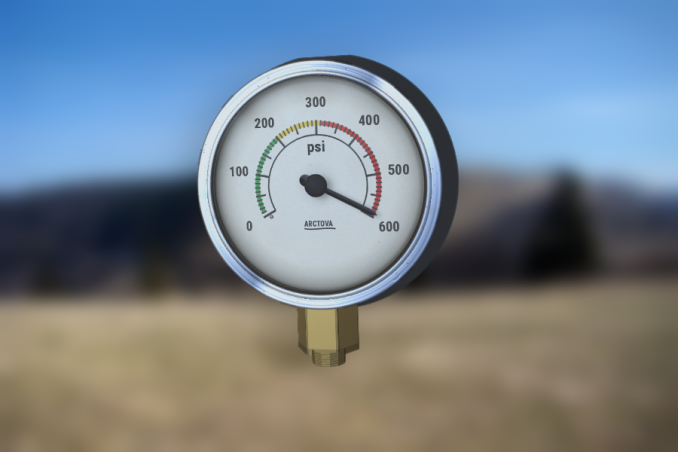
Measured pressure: 590,psi
